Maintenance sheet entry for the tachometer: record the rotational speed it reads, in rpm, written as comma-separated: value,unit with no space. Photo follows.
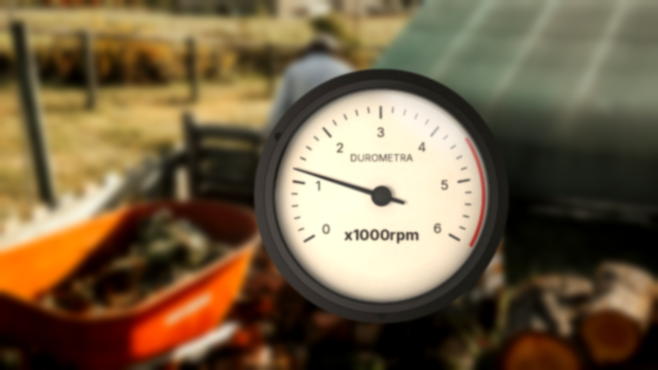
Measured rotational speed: 1200,rpm
